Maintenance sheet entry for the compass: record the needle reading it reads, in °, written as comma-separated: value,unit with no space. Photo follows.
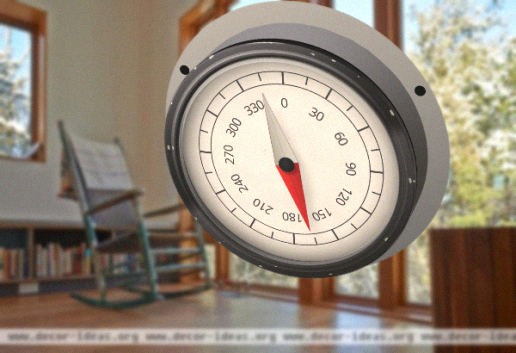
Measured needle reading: 165,°
